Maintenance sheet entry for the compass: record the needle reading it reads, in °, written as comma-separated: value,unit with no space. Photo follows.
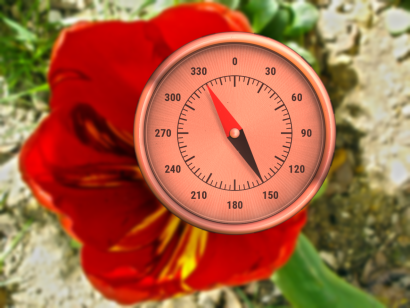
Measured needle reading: 330,°
